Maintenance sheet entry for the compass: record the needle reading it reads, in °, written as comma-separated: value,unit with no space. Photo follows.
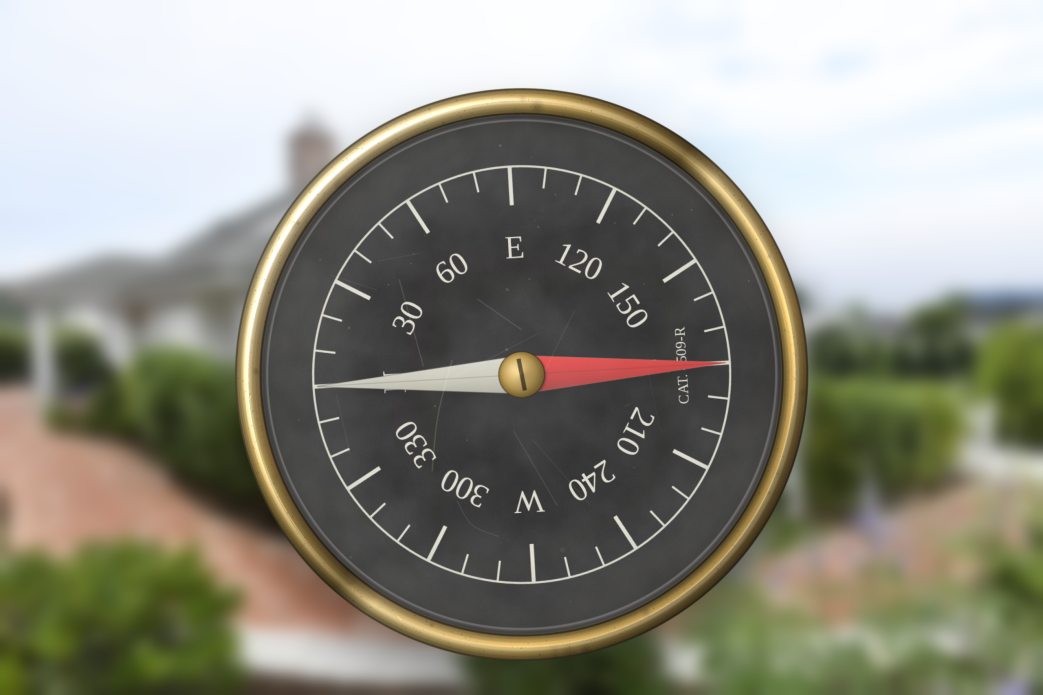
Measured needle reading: 180,°
